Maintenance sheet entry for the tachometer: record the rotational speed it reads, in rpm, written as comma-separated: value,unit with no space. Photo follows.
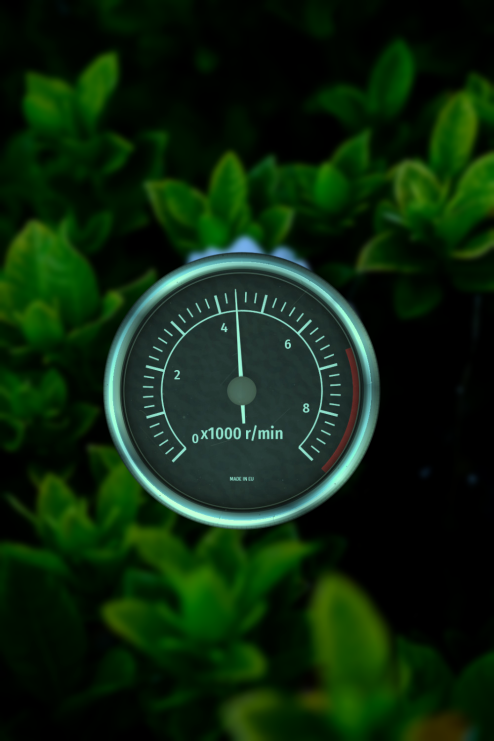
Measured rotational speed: 4400,rpm
